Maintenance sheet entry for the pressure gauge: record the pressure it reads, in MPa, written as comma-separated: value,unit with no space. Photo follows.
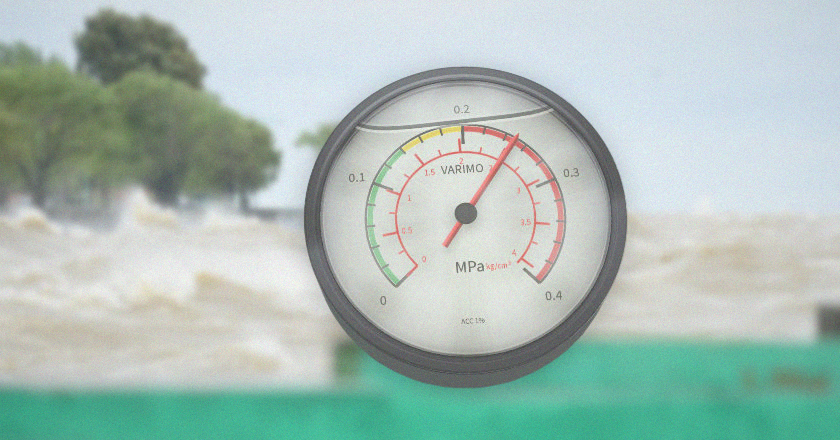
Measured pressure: 0.25,MPa
